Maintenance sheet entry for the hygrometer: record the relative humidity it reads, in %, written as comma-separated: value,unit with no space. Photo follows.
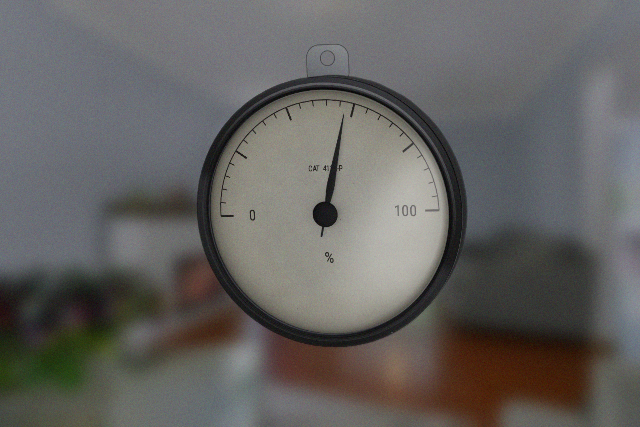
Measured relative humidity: 58,%
